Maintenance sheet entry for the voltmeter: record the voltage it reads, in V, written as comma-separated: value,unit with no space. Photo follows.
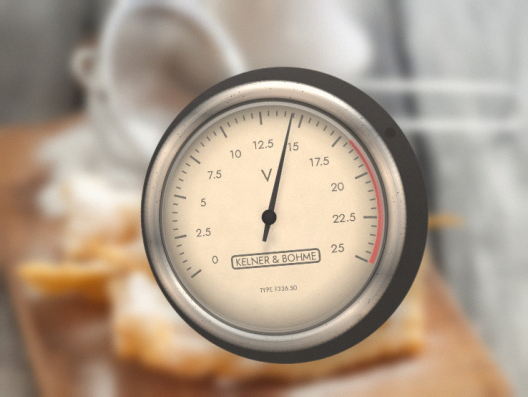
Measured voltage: 14.5,V
